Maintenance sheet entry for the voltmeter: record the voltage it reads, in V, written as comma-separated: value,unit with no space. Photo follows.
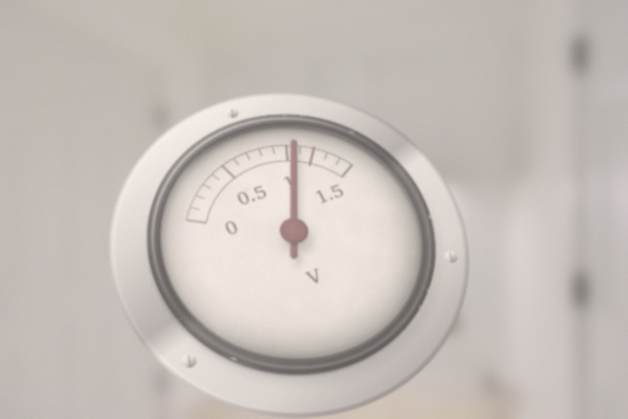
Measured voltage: 1.05,V
